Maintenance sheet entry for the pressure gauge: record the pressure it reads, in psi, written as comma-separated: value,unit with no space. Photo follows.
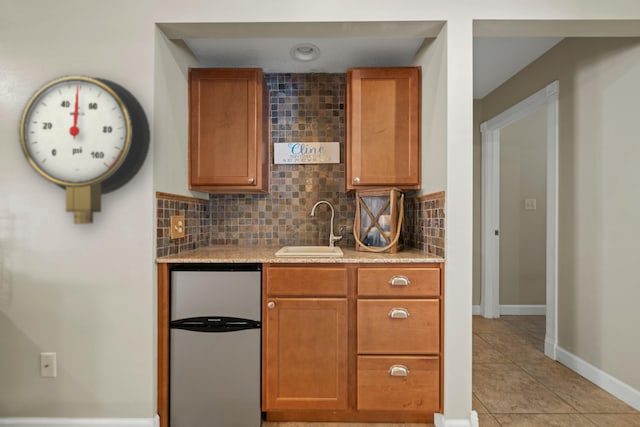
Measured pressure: 50,psi
